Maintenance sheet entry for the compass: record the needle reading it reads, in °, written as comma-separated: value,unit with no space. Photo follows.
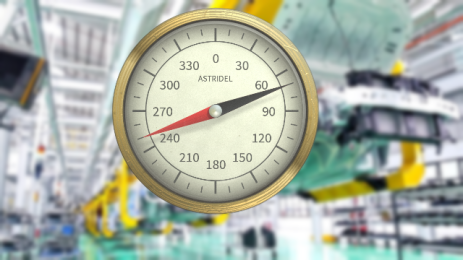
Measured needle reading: 250,°
